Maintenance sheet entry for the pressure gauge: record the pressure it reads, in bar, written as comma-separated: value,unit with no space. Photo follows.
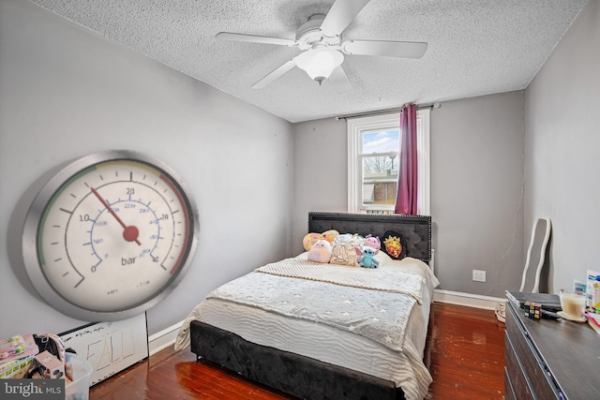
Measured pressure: 14,bar
